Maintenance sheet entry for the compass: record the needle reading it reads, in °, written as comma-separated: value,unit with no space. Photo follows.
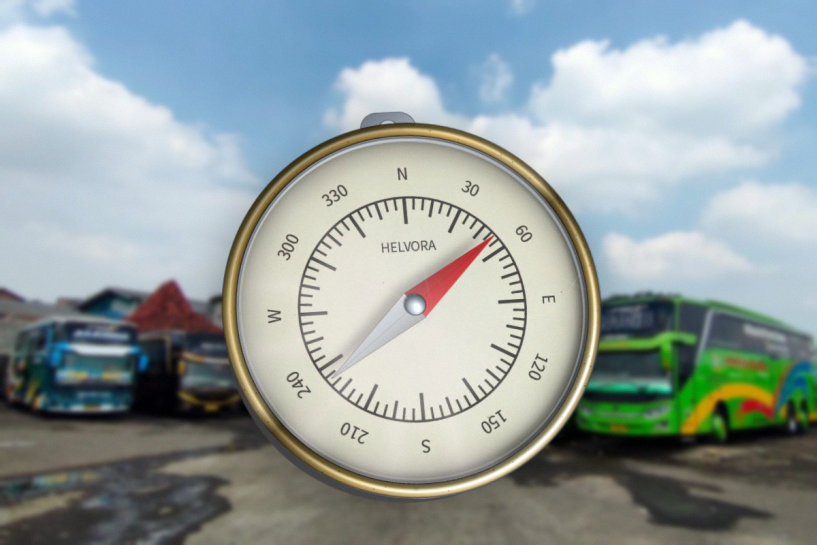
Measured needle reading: 52.5,°
